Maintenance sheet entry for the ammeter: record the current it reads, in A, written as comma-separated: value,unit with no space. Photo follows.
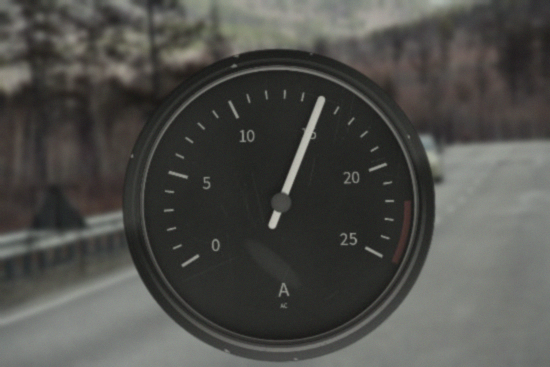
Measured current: 15,A
